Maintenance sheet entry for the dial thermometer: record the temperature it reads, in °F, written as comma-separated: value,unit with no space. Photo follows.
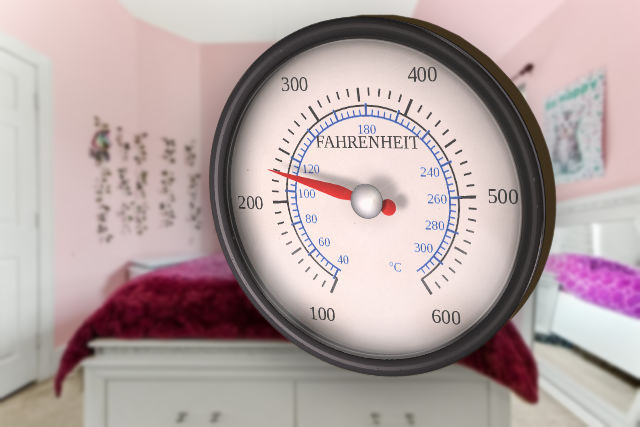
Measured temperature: 230,°F
